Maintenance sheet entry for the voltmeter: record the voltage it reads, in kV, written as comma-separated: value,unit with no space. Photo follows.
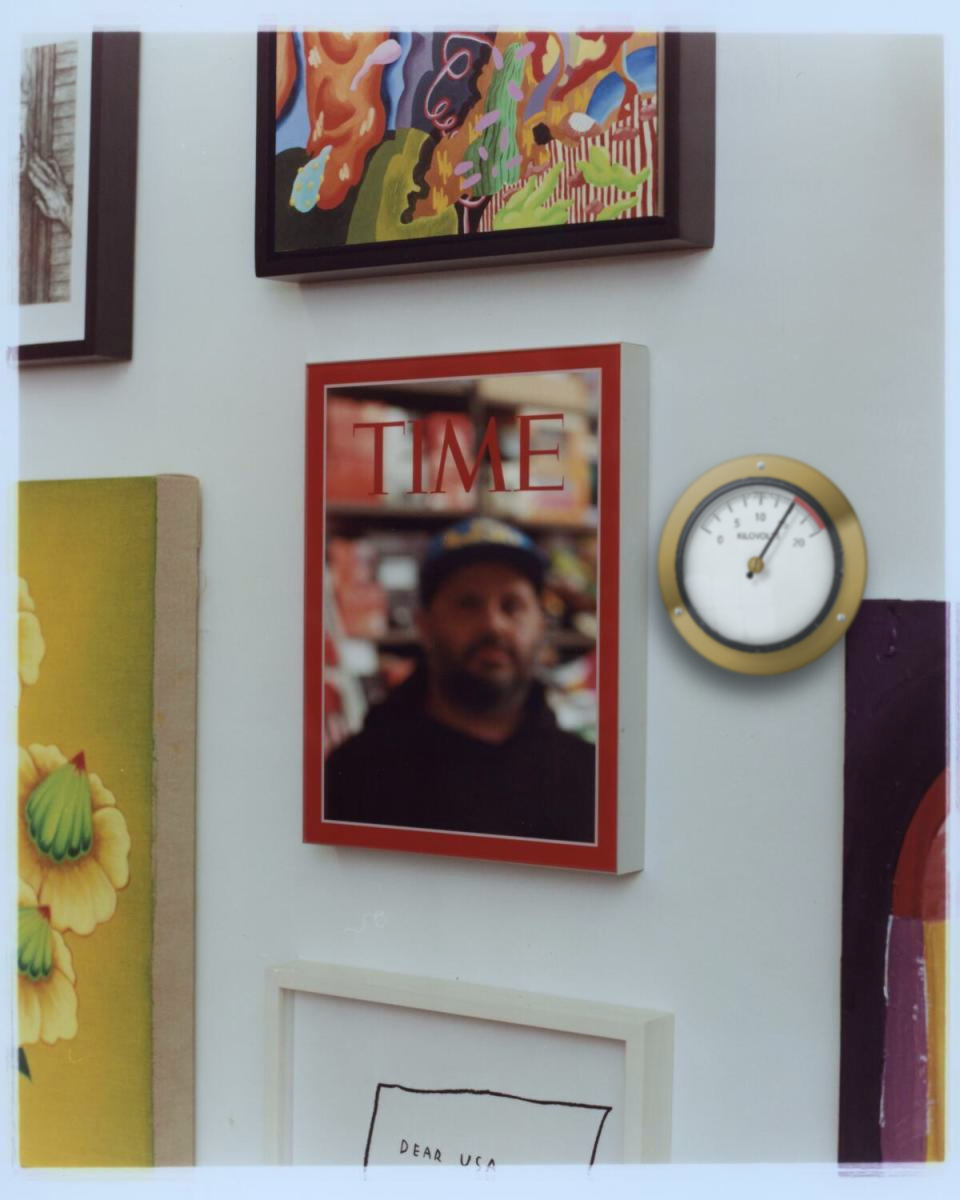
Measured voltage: 15,kV
